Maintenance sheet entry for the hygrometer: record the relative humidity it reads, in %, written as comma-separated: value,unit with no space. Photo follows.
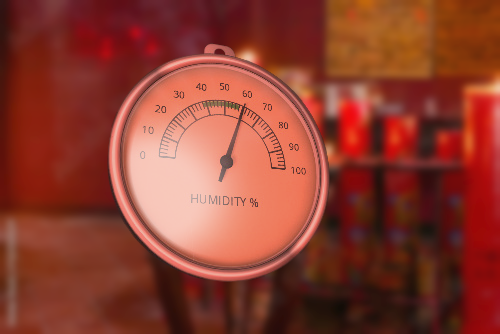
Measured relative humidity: 60,%
